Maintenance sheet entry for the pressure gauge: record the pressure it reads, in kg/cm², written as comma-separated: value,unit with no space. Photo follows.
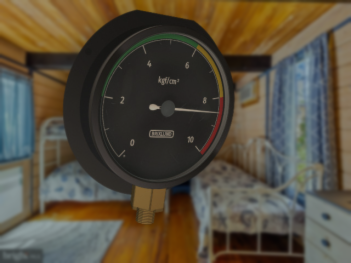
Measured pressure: 8.5,kg/cm²
